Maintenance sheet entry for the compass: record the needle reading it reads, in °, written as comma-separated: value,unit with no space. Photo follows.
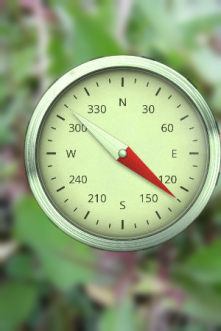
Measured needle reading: 130,°
